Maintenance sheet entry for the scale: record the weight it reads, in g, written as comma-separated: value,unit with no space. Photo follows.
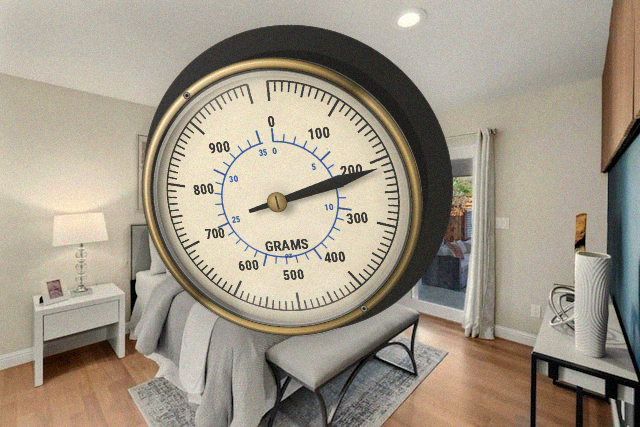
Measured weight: 210,g
